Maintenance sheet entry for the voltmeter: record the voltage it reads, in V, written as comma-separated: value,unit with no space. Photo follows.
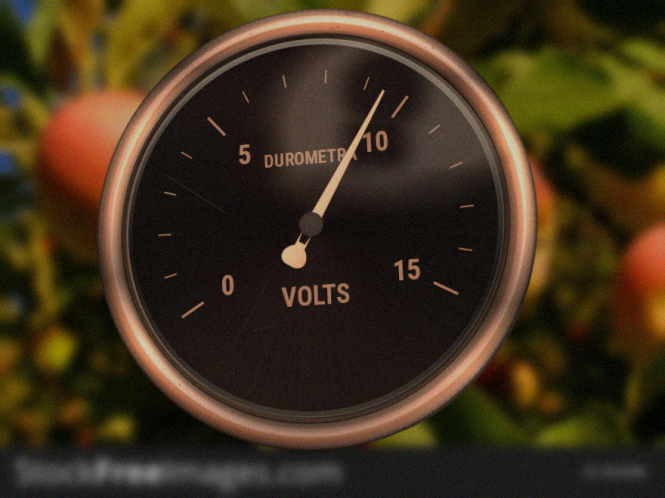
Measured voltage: 9.5,V
